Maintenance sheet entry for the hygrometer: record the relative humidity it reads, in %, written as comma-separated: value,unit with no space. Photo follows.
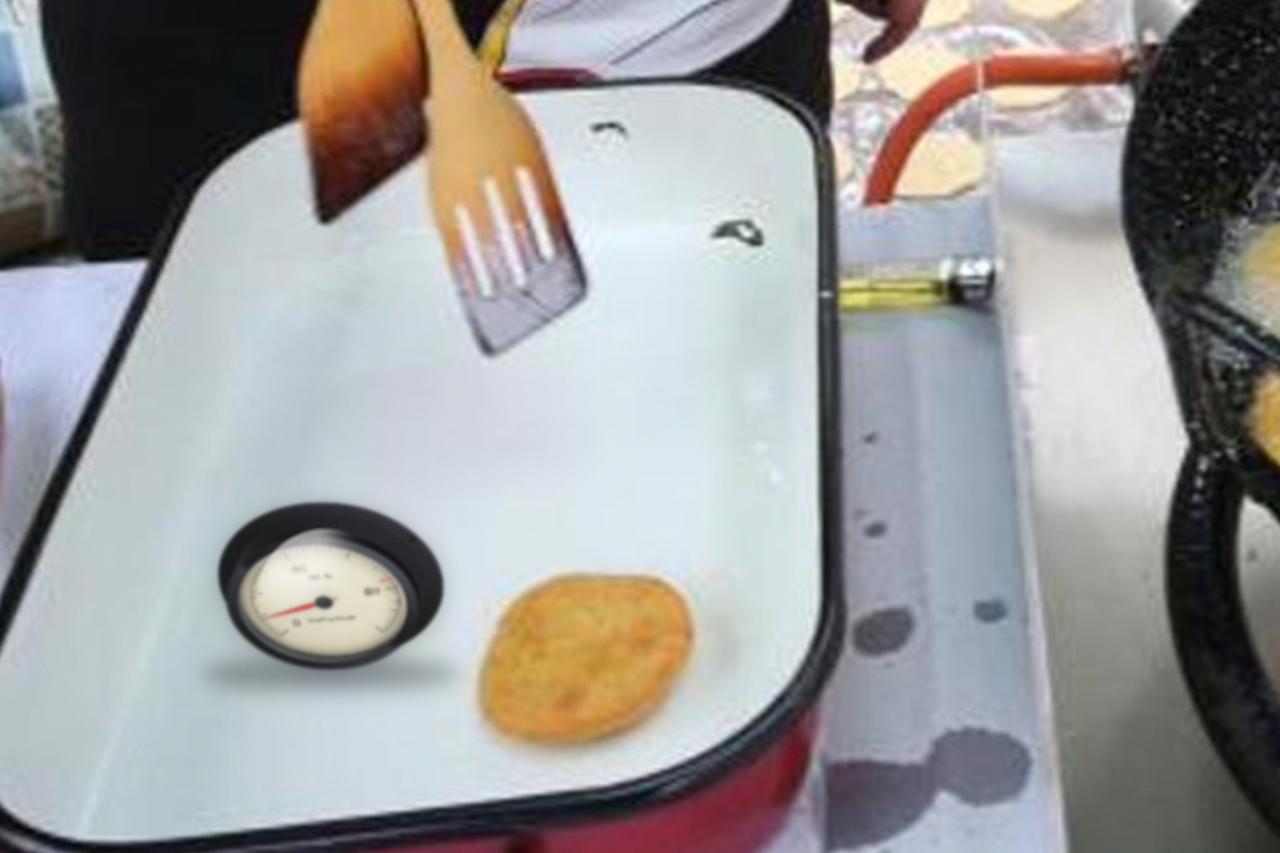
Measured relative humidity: 10,%
